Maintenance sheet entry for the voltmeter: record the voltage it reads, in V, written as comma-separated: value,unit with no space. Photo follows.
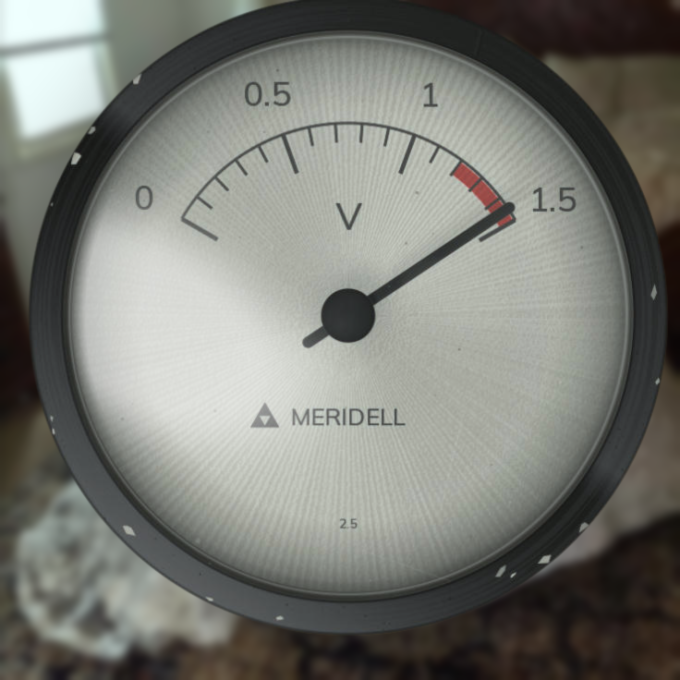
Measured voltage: 1.45,V
